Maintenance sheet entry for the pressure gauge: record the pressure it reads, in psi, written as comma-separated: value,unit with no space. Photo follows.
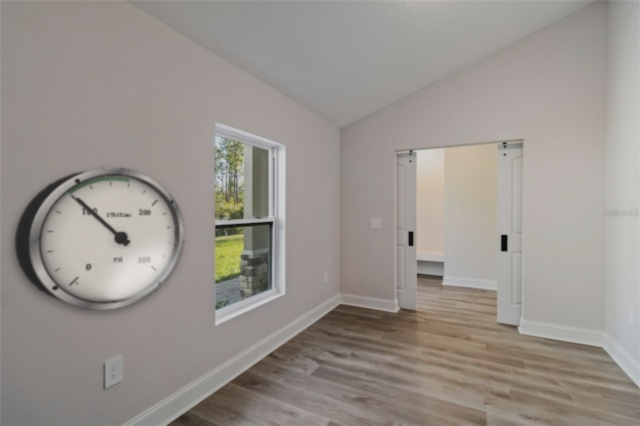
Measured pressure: 100,psi
